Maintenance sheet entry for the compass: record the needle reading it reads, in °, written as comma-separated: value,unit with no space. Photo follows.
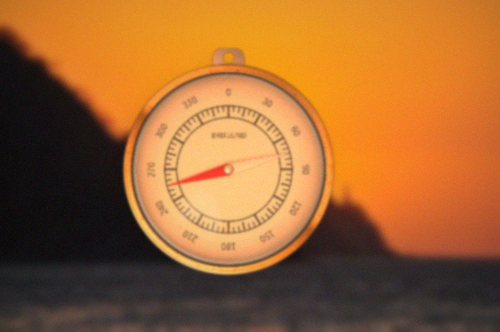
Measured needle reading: 255,°
